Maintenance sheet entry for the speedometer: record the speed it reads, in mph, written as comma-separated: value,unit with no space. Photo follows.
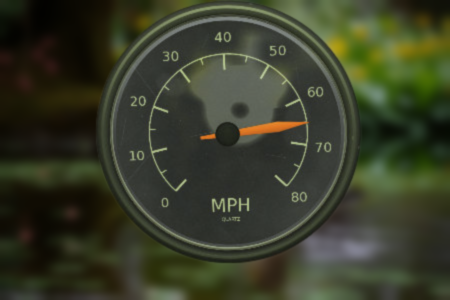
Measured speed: 65,mph
